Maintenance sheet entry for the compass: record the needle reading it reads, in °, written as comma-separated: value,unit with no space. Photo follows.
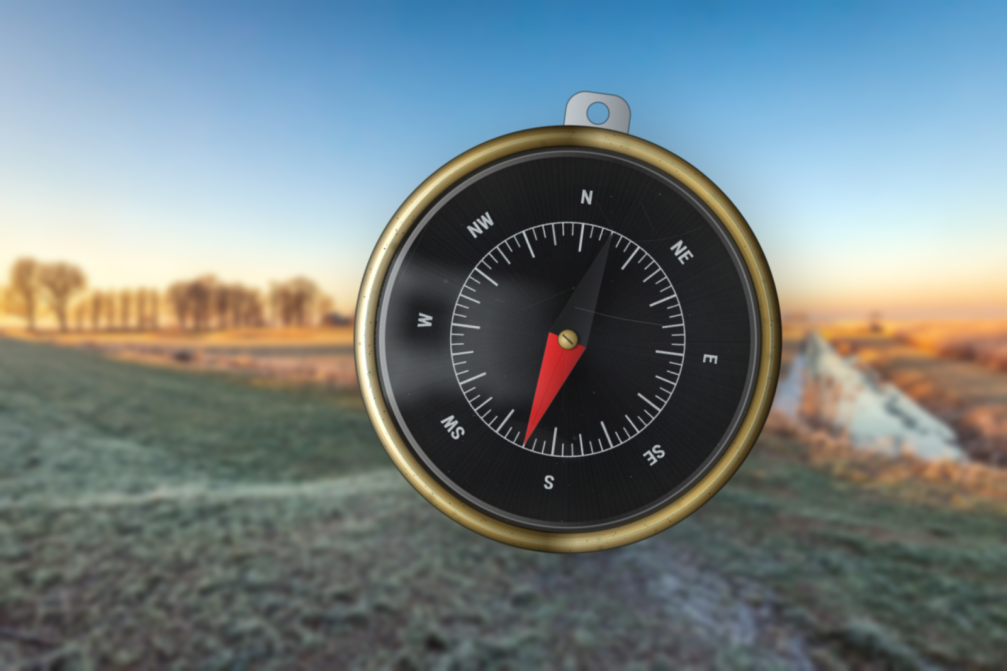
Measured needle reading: 195,°
